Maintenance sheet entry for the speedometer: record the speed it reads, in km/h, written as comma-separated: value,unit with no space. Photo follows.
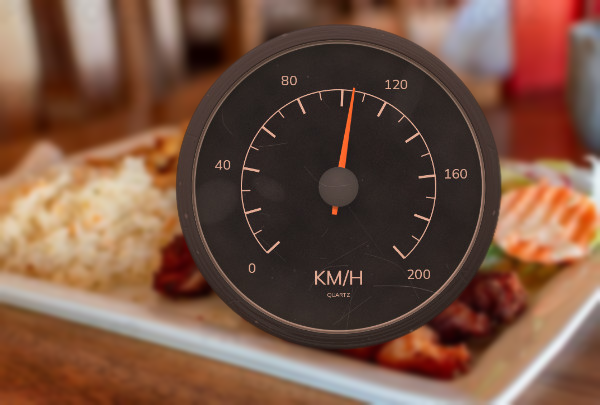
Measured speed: 105,km/h
